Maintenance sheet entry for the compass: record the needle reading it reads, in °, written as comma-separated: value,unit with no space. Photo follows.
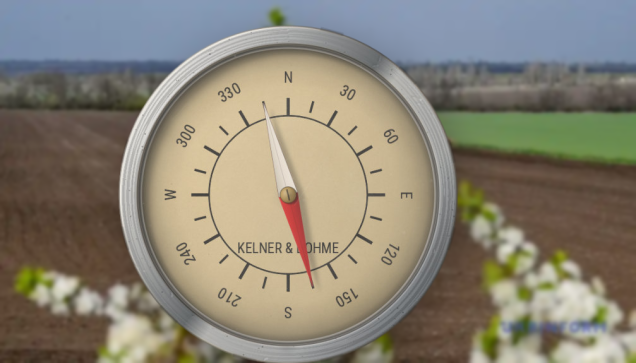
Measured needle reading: 165,°
